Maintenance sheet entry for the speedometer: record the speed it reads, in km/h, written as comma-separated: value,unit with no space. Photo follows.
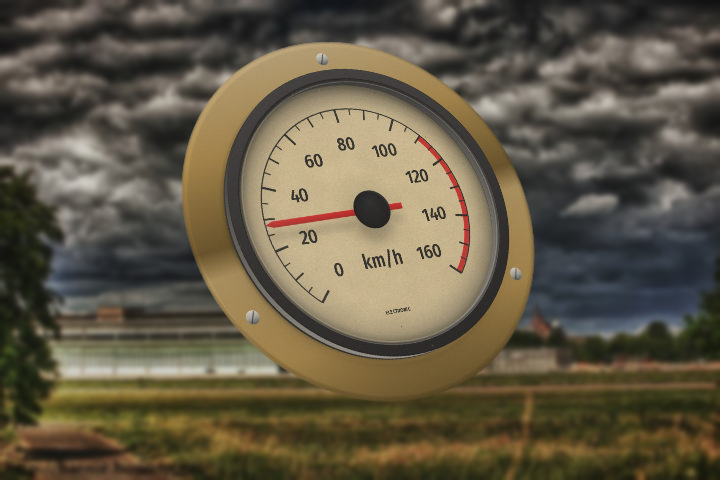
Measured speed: 27.5,km/h
